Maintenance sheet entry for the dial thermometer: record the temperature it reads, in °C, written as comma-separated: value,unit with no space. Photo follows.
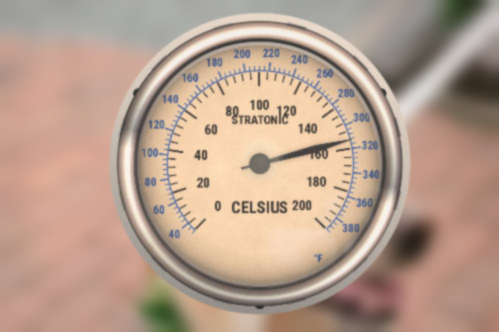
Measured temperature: 156,°C
